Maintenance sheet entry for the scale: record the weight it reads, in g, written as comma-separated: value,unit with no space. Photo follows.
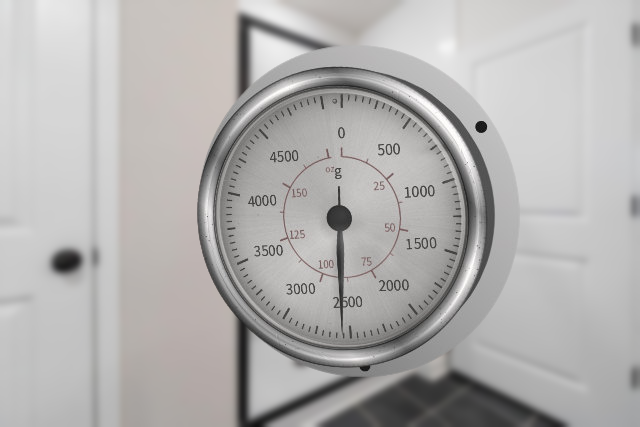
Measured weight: 2550,g
